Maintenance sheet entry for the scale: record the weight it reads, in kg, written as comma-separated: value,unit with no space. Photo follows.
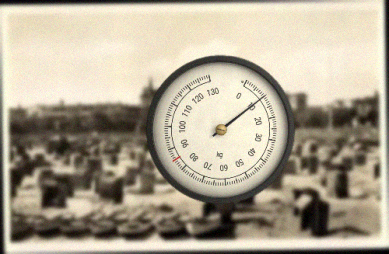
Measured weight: 10,kg
